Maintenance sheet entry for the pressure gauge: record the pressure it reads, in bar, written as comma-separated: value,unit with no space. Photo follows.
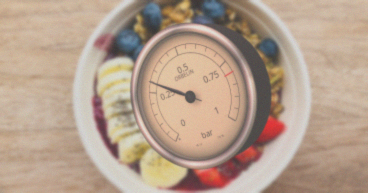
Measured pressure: 0.3,bar
